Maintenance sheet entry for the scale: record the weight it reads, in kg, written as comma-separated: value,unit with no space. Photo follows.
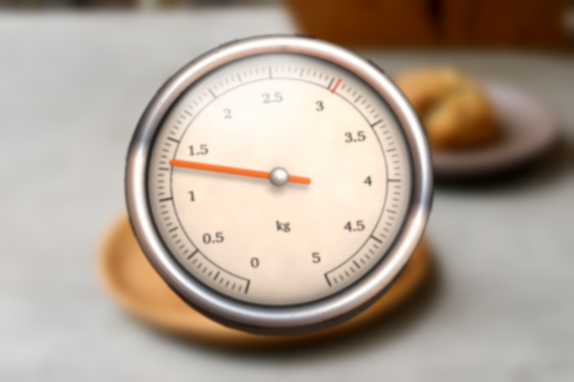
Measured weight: 1.3,kg
